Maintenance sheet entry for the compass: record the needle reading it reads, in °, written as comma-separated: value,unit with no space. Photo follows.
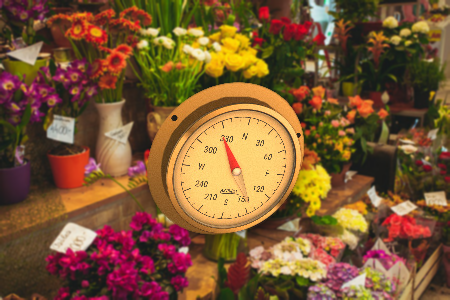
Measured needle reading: 325,°
